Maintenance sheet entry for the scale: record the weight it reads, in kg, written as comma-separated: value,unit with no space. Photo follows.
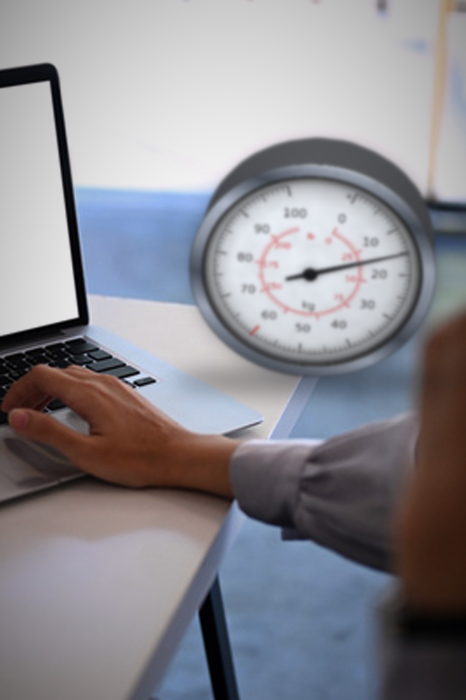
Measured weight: 15,kg
